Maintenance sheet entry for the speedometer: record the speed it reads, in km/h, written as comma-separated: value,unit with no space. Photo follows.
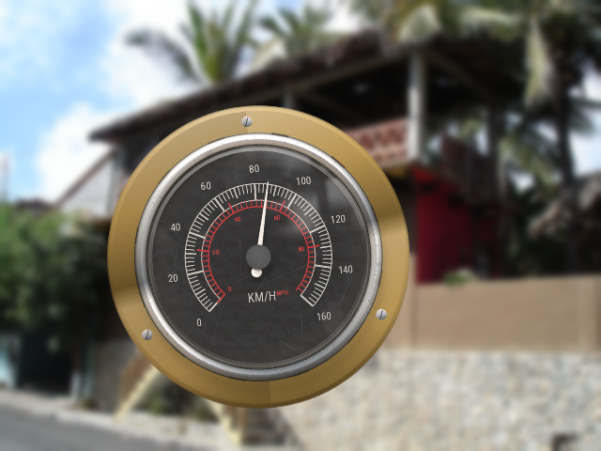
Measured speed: 86,km/h
